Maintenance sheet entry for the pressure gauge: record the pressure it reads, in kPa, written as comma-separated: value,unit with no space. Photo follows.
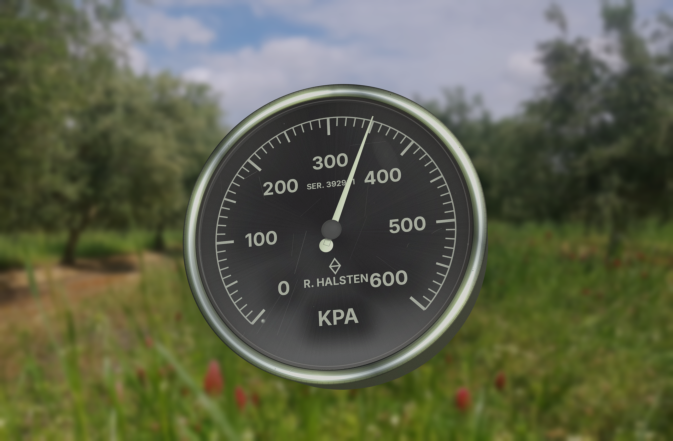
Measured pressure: 350,kPa
